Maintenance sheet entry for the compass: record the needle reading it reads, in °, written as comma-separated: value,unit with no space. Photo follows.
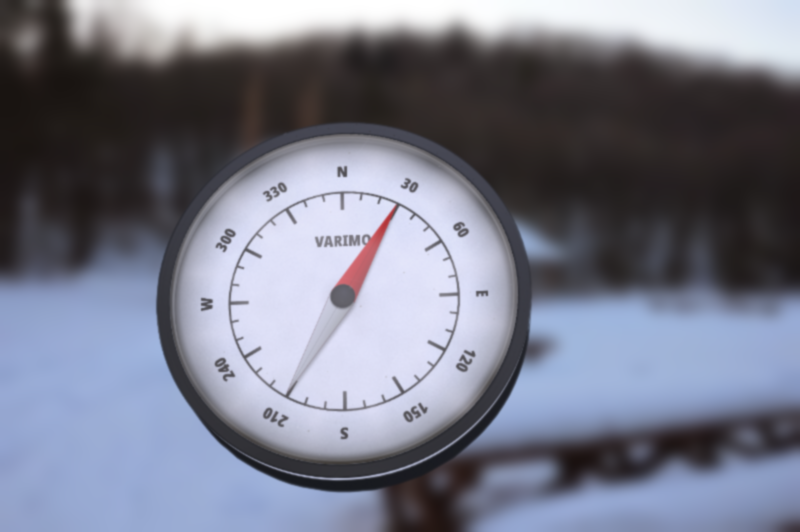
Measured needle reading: 30,°
